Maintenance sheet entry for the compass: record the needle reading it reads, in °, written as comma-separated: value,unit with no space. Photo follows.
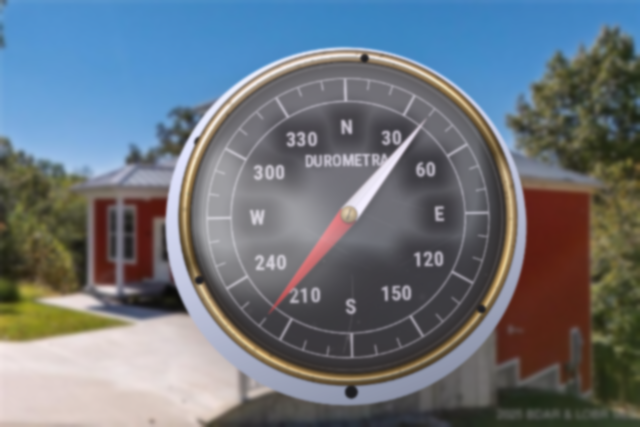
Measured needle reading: 220,°
